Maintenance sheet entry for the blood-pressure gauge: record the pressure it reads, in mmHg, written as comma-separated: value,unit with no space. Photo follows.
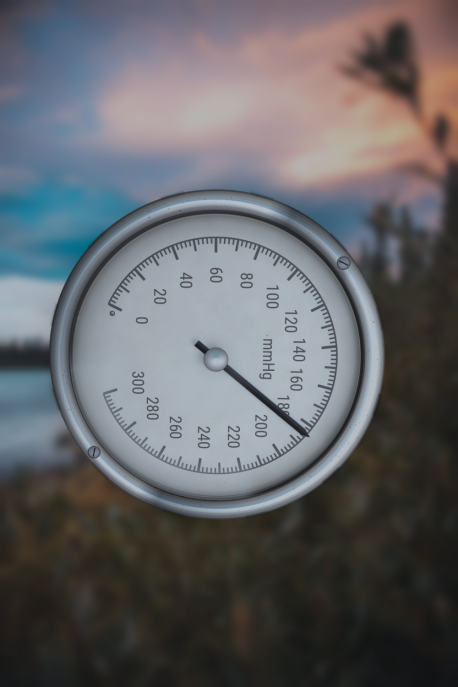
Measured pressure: 184,mmHg
